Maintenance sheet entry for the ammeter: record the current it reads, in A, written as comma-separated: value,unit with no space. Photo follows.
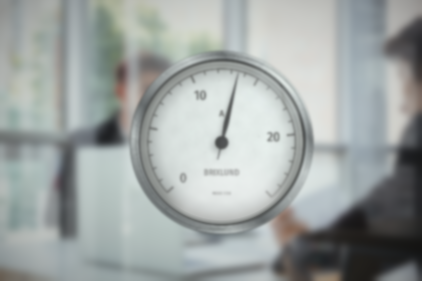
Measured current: 13.5,A
